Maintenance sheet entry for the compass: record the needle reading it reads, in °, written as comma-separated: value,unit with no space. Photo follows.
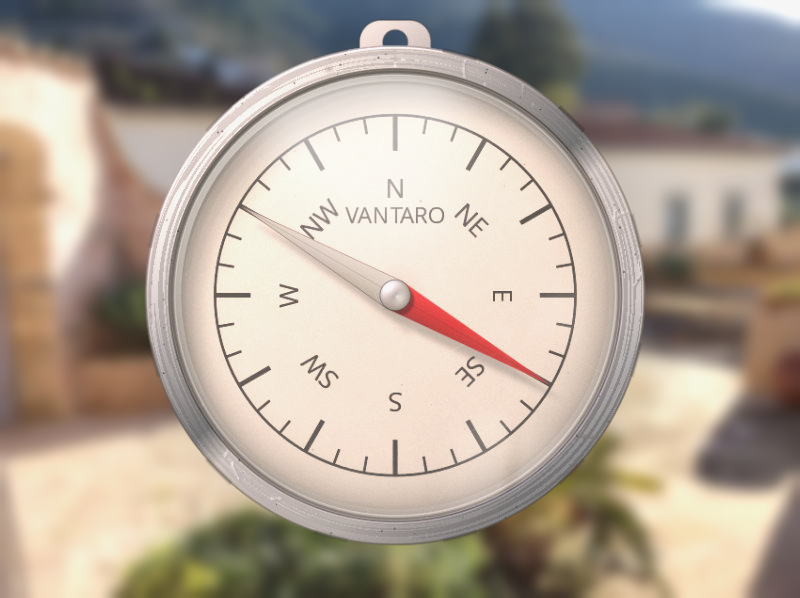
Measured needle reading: 120,°
